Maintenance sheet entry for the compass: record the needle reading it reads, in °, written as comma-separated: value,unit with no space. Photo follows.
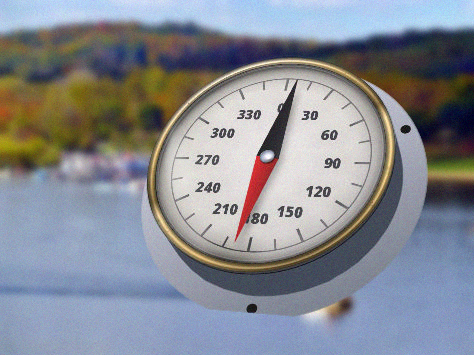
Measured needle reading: 187.5,°
